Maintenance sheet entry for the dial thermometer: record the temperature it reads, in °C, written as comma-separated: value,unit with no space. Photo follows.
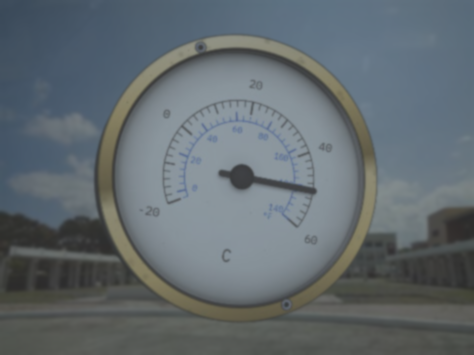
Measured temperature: 50,°C
